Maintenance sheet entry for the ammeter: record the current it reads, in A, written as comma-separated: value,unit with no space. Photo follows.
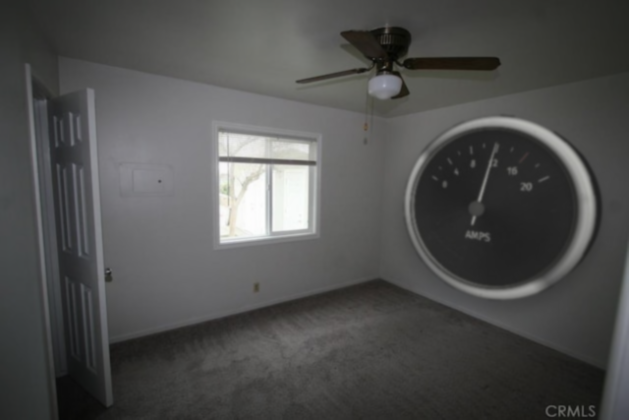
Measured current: 12,A
